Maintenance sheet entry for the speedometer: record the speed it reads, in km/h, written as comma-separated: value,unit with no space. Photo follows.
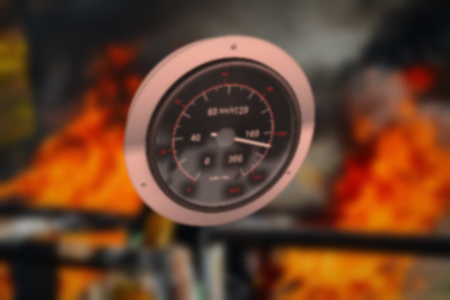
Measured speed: 170,km/h
